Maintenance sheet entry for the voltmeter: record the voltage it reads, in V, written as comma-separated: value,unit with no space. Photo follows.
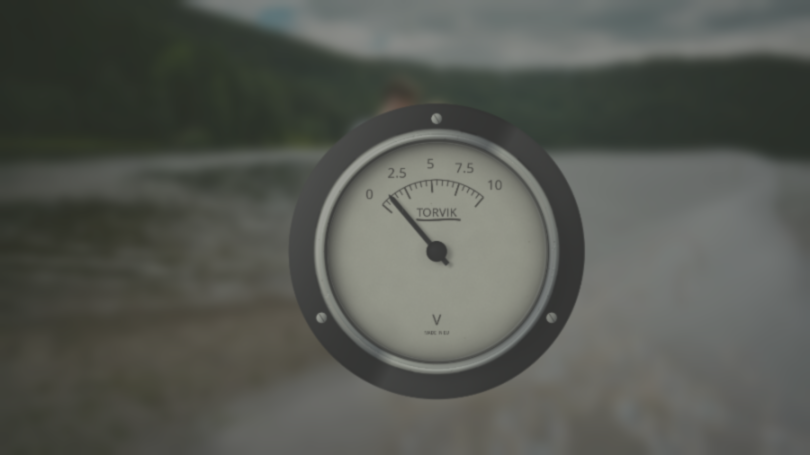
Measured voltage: 1,V
